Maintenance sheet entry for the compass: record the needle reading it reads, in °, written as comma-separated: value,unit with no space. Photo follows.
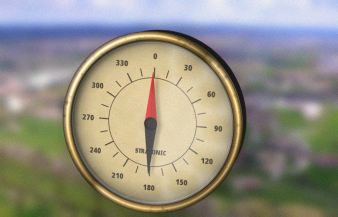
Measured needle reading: 0,°
